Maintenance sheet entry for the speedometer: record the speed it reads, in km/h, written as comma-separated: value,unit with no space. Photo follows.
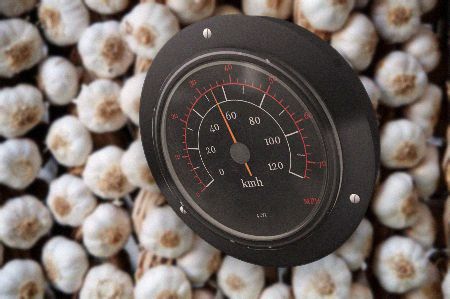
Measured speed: 55,km/h
